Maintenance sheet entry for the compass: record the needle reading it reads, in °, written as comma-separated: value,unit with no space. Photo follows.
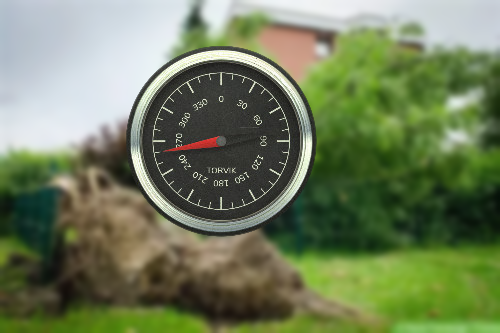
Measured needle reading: 260,°
